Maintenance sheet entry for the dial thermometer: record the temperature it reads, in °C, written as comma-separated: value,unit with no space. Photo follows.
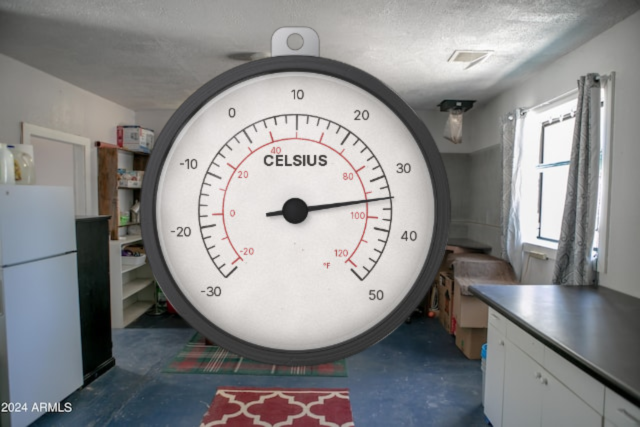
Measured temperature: 34,°C
